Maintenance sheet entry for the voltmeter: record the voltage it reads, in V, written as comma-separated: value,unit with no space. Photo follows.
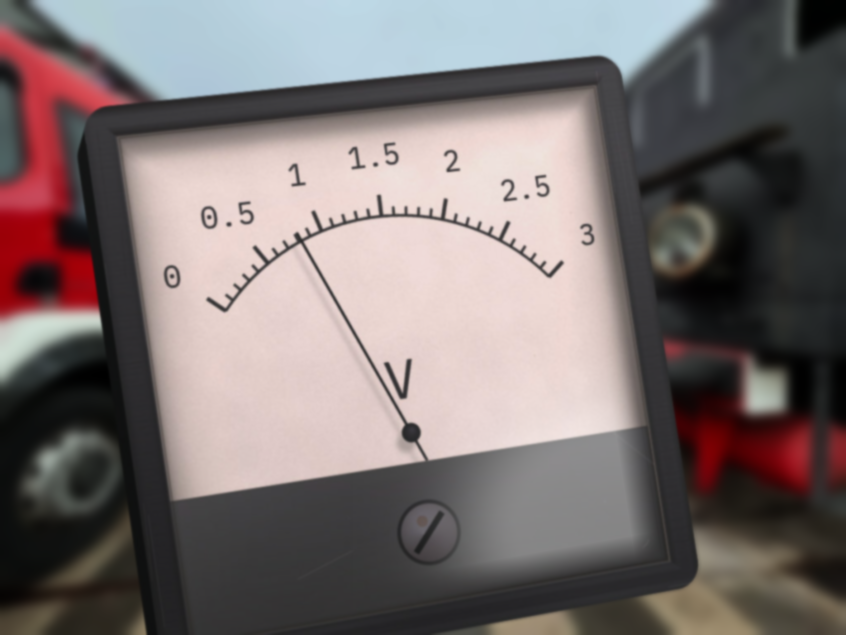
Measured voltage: 0.8,V
